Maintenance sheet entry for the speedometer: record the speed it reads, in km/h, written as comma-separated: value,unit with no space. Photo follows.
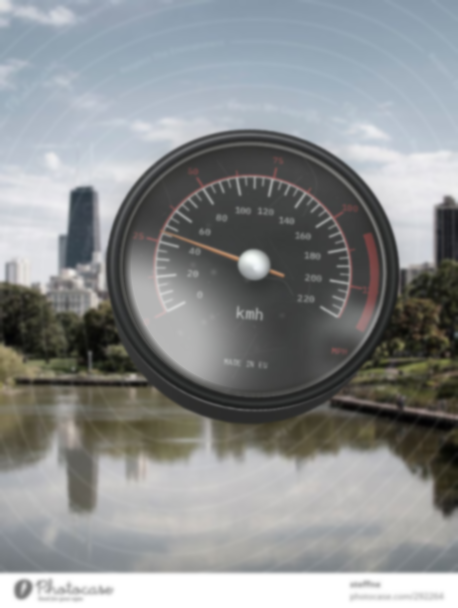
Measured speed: 45,km/h
